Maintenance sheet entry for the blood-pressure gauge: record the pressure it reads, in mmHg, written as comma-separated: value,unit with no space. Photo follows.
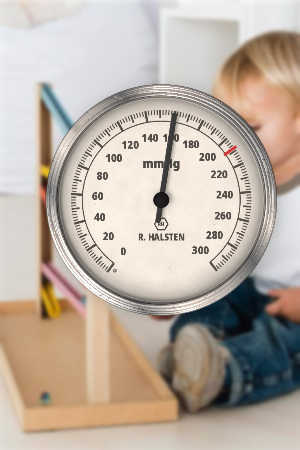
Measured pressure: 160,mmHg
